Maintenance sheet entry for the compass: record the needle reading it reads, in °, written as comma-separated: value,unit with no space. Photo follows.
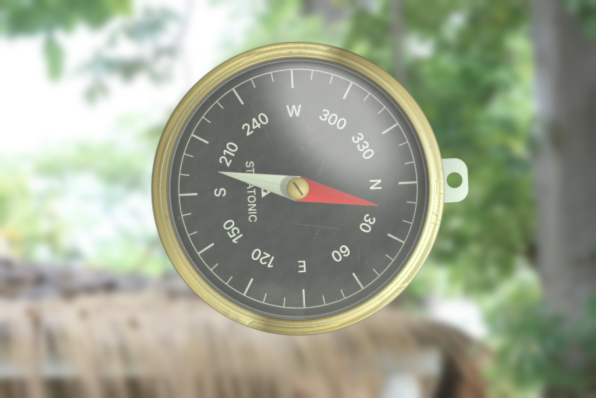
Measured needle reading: 15,°
